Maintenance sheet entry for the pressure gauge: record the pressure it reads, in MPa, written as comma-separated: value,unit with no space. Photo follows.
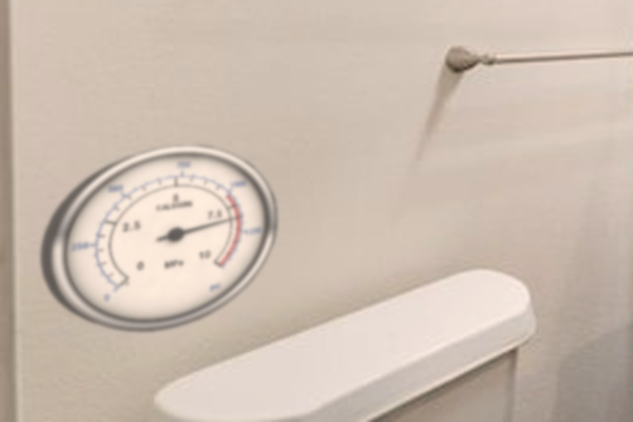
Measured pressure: 8,MPa
